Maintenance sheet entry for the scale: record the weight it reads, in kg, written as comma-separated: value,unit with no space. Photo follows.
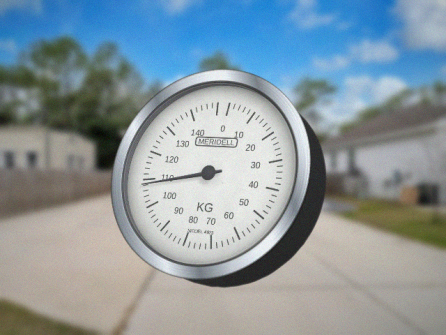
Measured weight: 108,kg
